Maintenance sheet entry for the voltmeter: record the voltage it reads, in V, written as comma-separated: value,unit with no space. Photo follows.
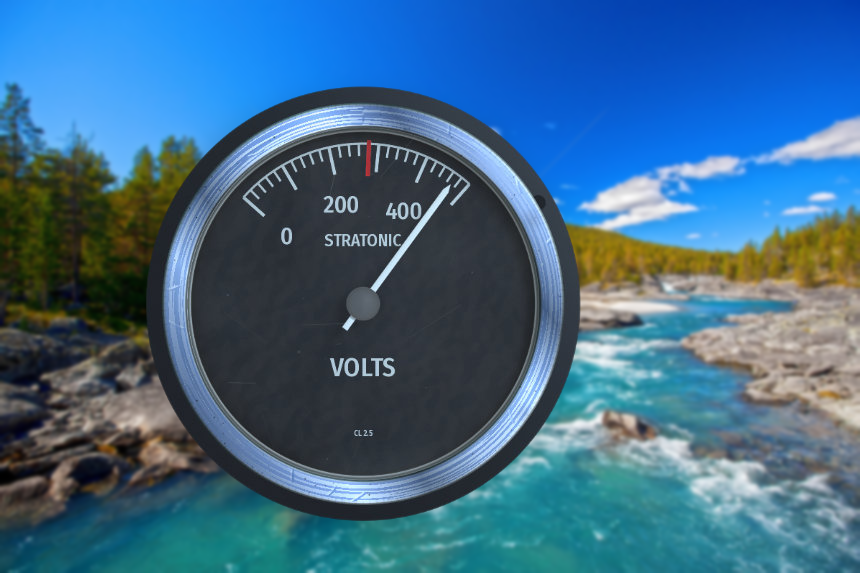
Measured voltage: 470,V
